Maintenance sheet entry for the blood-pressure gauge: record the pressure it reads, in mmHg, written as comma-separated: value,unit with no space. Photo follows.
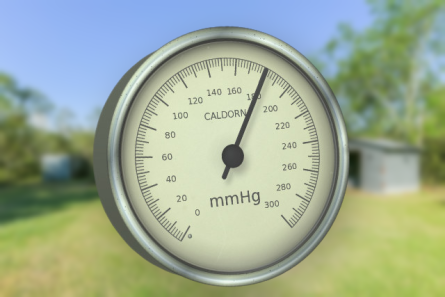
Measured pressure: 180,mmHg
